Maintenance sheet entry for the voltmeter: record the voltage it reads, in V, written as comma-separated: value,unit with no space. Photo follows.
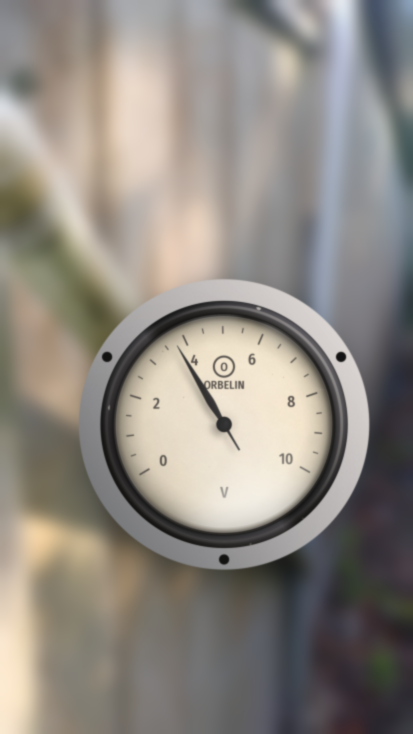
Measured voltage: 3.75,V
